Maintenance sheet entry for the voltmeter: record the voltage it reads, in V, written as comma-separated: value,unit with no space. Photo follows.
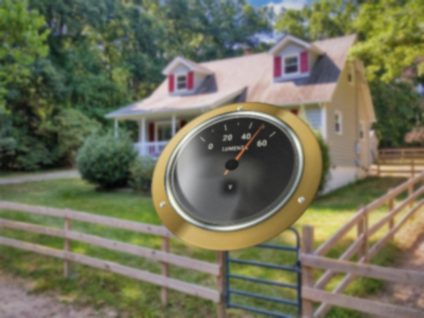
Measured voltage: 50,V
